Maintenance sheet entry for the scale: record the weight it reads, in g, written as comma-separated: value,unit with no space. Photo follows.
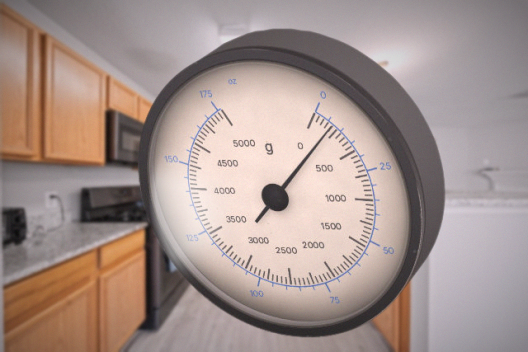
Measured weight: 200,g
